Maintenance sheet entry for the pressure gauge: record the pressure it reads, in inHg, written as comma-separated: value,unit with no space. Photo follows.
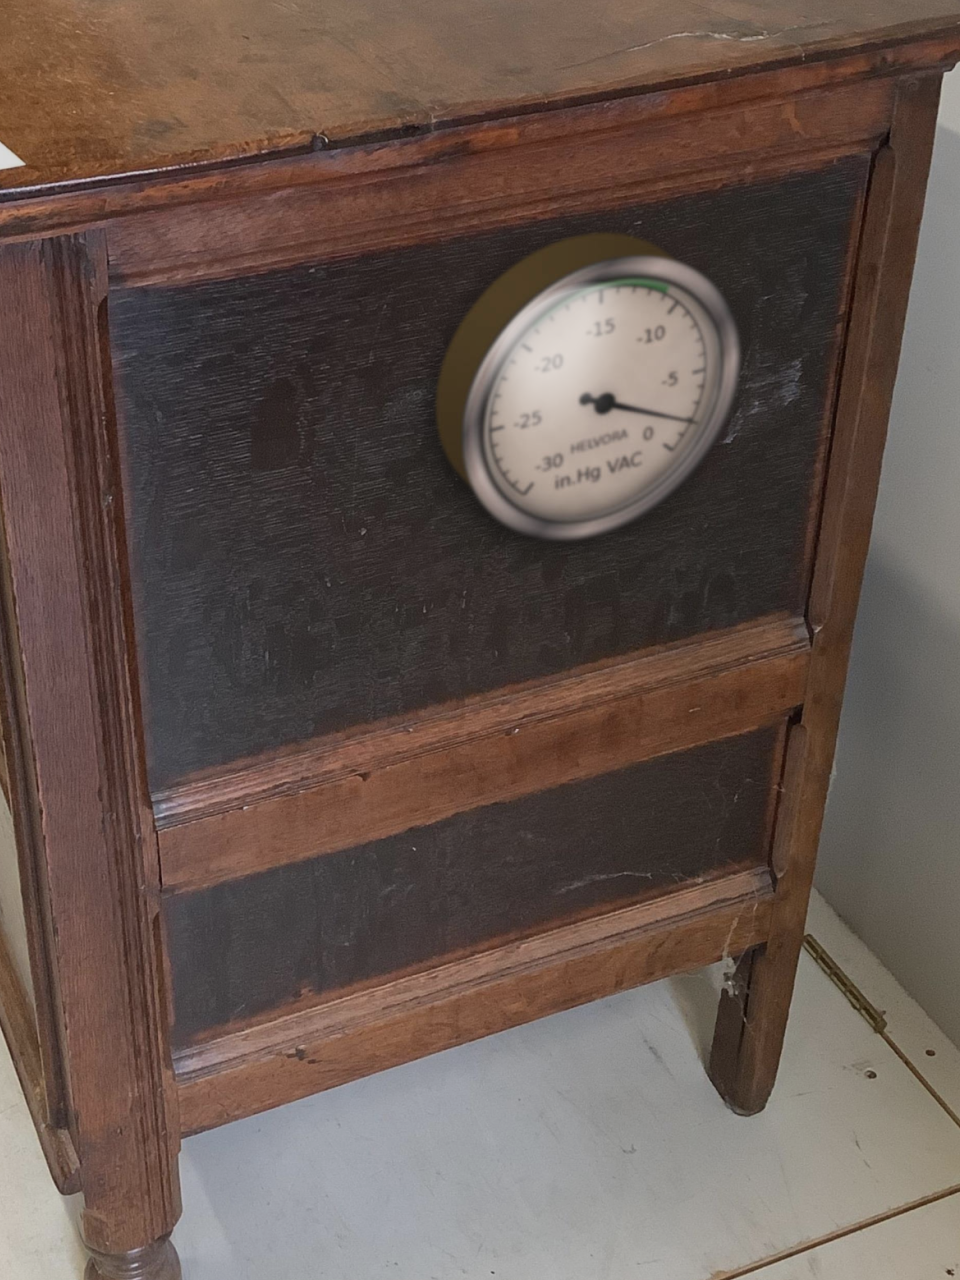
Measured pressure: -2,inHg
